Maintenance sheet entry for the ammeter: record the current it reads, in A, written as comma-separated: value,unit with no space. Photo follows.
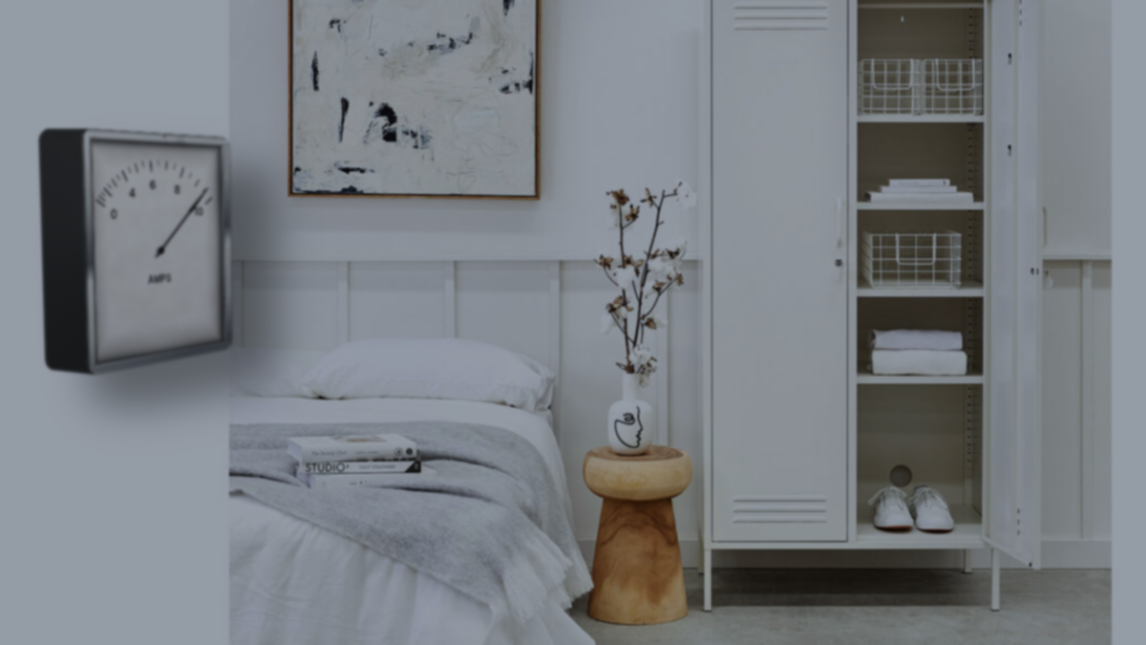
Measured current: 9.5,A
